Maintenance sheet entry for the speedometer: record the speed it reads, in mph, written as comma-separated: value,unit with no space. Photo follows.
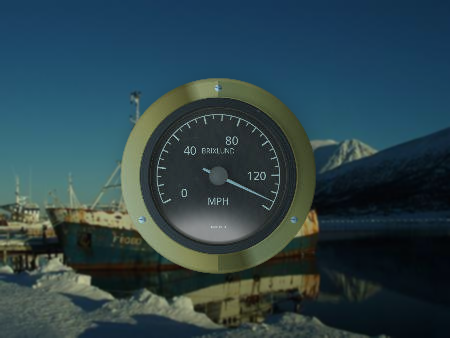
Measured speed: 135,mph
